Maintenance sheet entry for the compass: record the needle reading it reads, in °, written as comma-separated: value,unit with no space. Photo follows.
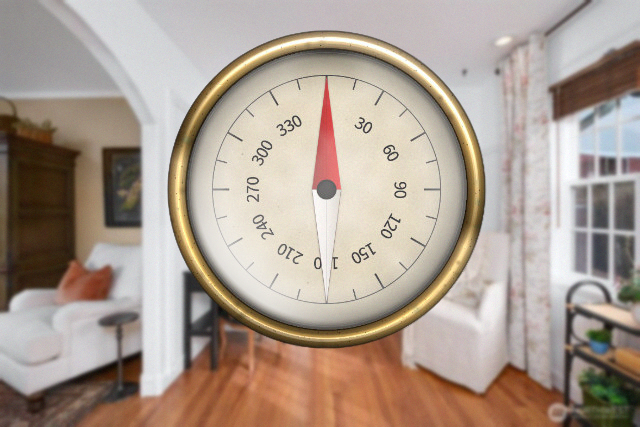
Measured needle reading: 0,°
